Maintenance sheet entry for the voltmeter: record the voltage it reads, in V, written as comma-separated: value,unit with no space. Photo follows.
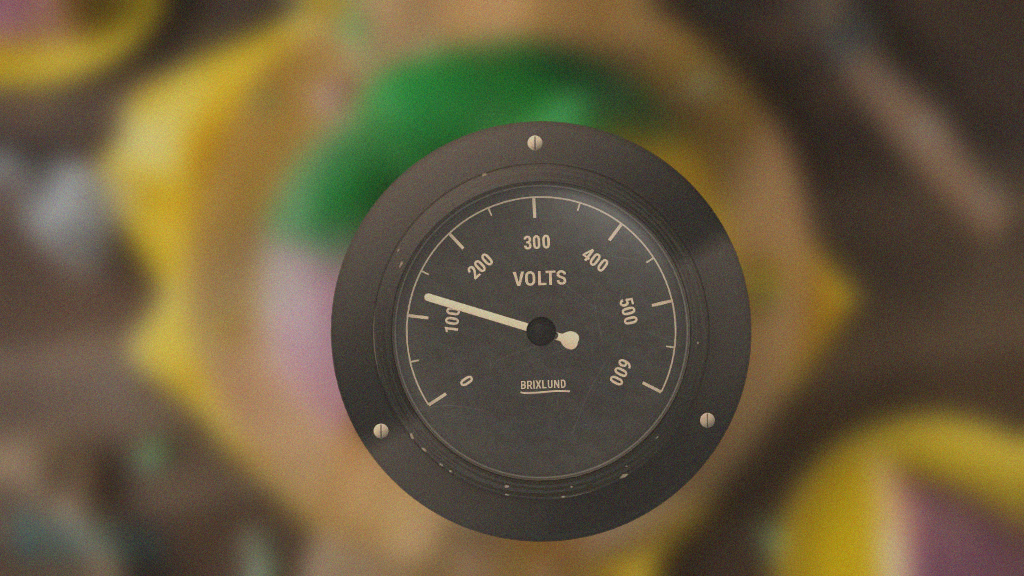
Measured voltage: 125,V
